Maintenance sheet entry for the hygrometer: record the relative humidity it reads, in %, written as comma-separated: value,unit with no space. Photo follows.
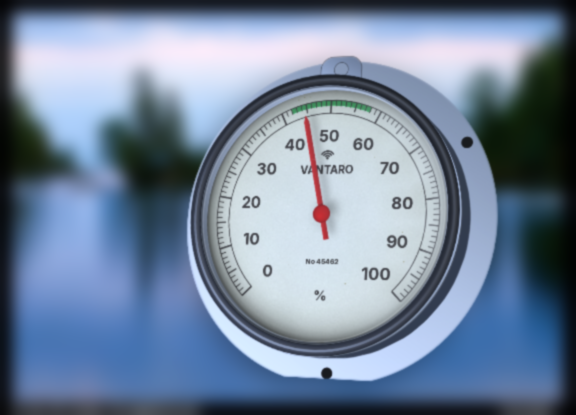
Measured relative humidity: 45,%
